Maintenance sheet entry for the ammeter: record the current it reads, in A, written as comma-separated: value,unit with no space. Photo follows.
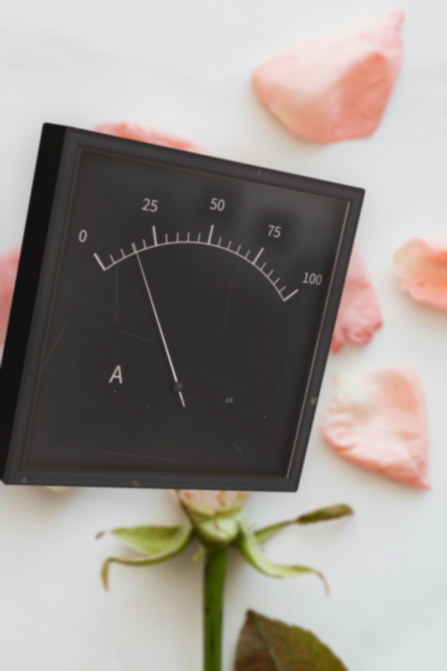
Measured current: 15,A
